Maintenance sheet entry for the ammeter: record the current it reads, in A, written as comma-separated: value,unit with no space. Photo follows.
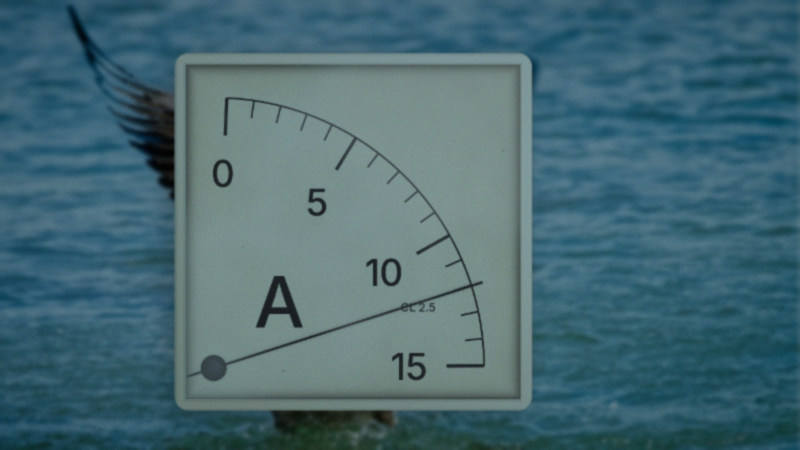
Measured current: 12,A
